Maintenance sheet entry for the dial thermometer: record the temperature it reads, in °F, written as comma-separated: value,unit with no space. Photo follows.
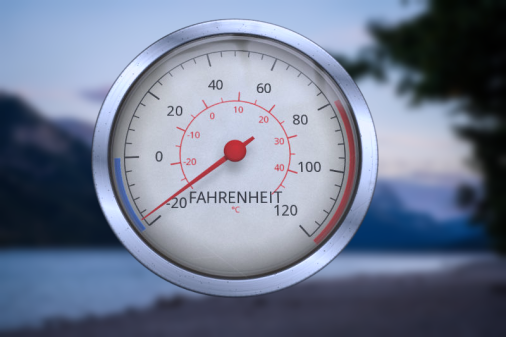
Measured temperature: -18,°F
